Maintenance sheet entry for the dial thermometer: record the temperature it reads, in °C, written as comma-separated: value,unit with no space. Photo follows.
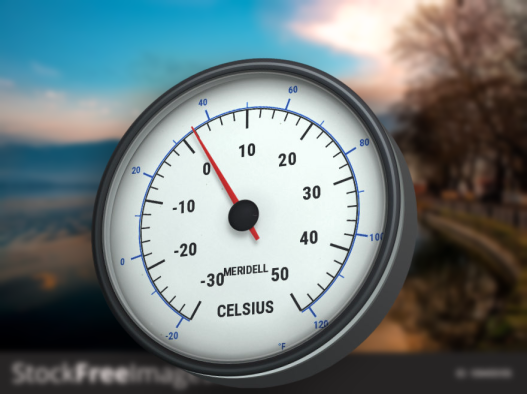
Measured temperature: 2,°C
